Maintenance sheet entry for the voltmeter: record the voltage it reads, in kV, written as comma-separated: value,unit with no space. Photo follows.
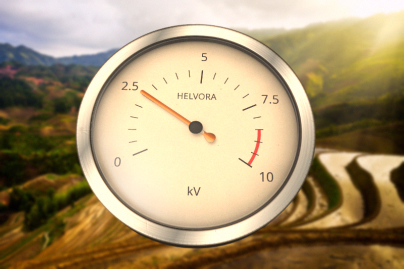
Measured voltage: 2.5,kV
